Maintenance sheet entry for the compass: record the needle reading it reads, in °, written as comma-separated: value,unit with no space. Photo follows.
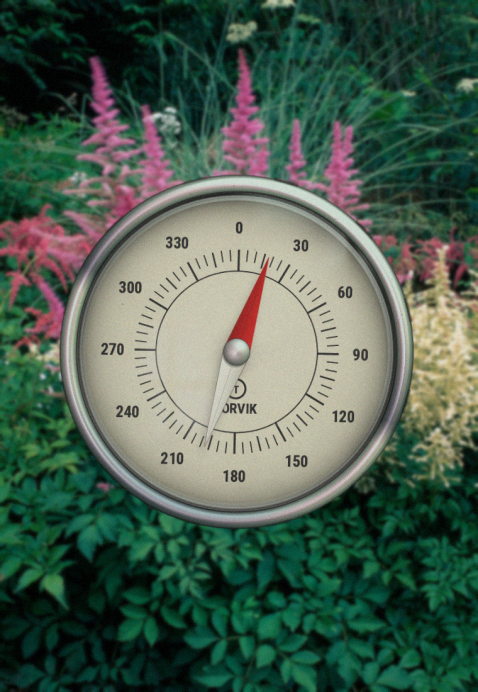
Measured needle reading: 17.5,°
